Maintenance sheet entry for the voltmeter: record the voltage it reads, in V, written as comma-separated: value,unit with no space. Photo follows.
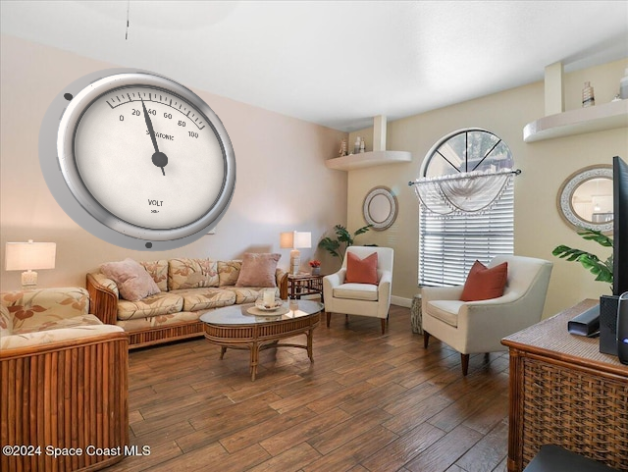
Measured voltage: 30,V
